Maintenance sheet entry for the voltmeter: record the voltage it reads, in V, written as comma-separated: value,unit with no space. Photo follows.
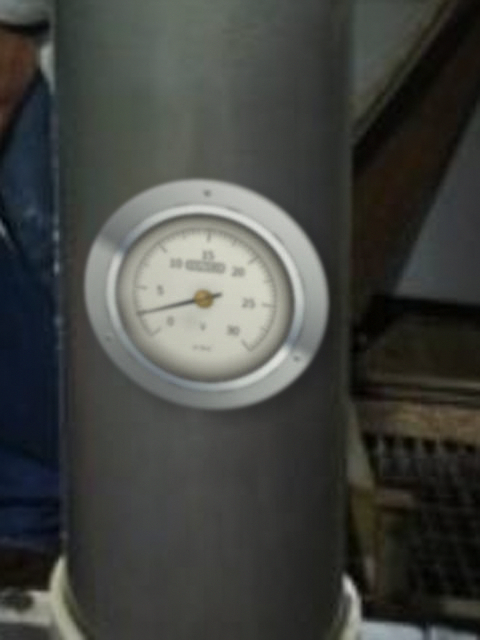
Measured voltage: 2.5,V
